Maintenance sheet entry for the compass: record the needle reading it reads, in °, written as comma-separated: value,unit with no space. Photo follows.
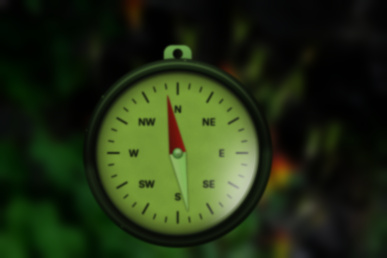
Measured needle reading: 350,°
